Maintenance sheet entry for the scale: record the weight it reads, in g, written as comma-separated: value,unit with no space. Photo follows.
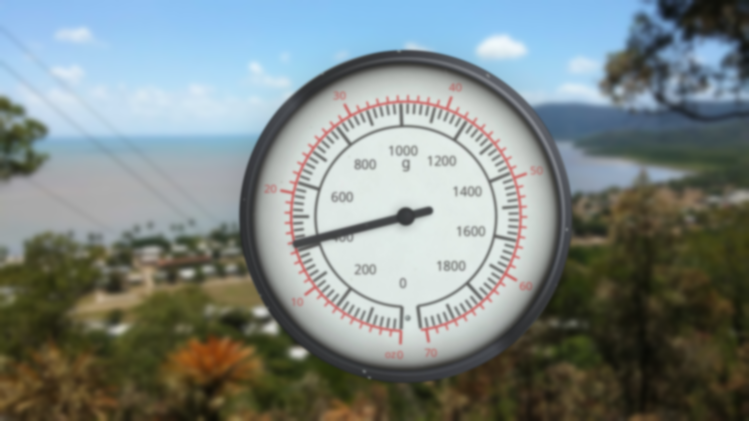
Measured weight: 420,g
